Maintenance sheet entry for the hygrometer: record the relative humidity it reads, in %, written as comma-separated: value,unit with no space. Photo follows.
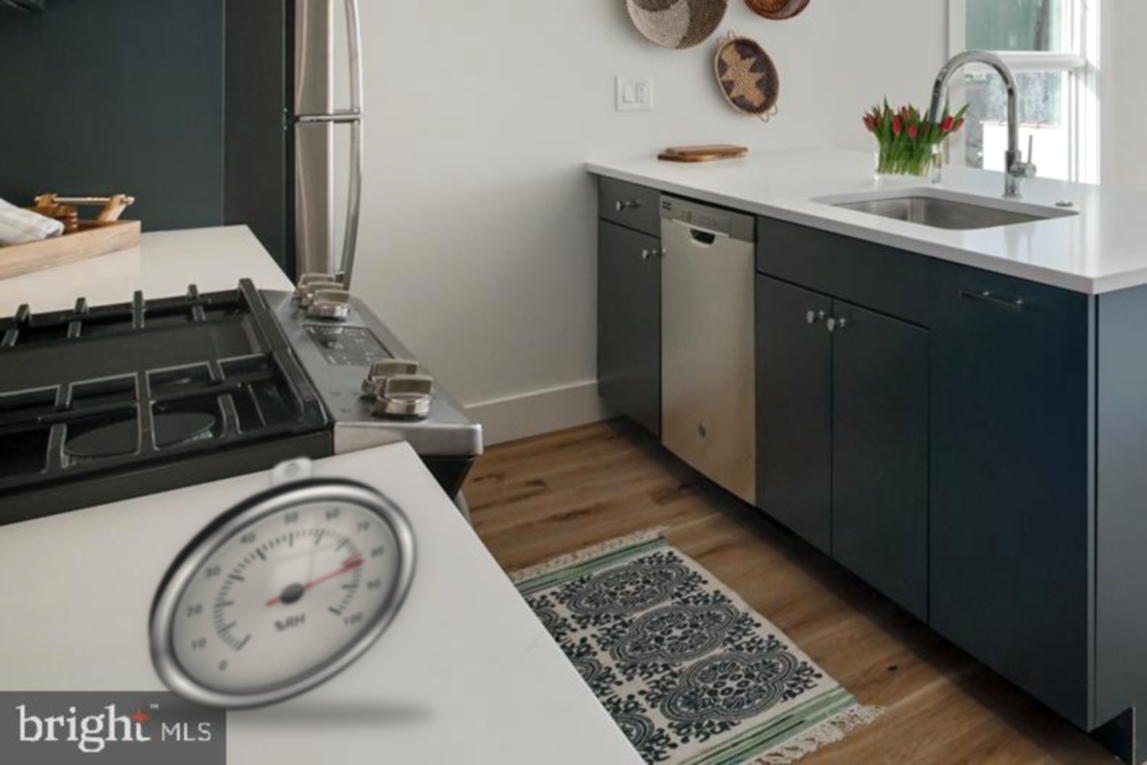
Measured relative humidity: 80,%
